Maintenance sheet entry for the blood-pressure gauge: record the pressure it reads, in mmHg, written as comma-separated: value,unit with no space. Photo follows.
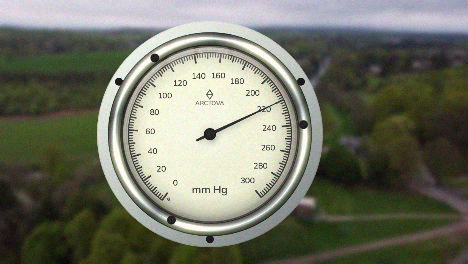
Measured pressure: 220,mmHg
